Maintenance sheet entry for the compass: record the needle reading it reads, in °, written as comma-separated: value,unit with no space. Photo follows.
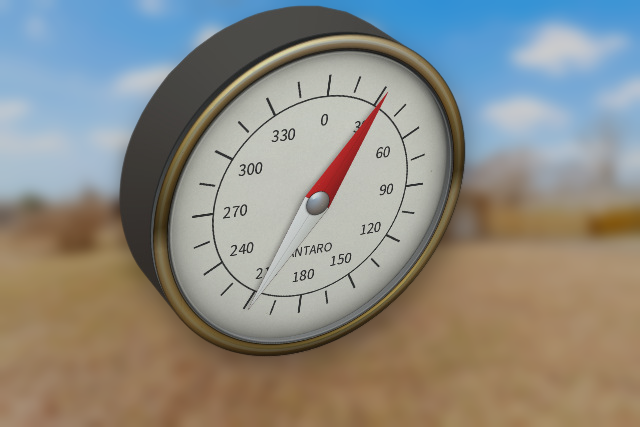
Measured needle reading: 30,°
